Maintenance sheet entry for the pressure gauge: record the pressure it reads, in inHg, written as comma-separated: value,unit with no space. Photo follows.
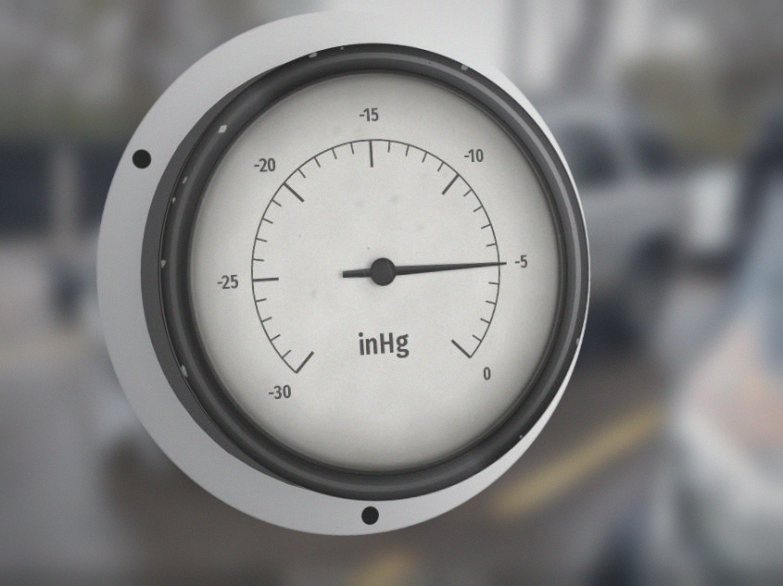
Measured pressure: -5,inHg
